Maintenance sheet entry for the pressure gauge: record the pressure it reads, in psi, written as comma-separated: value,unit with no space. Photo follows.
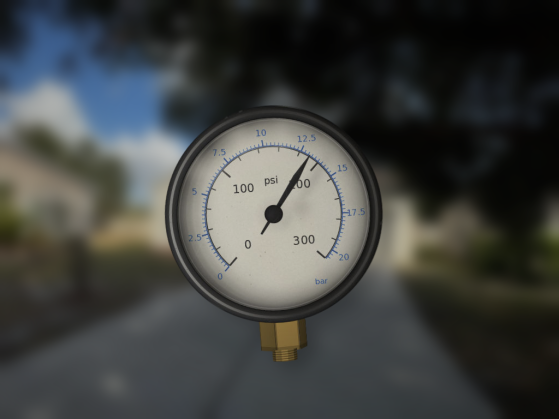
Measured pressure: 190,psi
